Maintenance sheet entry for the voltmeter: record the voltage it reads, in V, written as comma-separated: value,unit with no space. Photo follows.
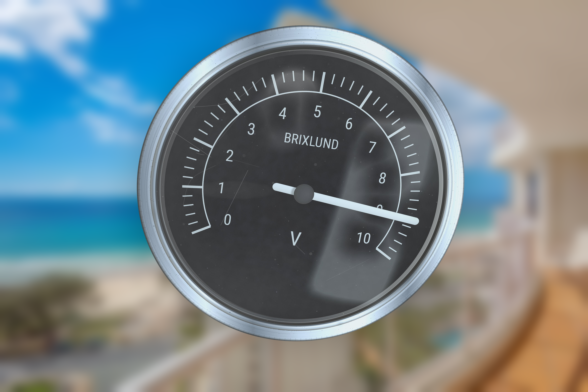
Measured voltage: 9,V
